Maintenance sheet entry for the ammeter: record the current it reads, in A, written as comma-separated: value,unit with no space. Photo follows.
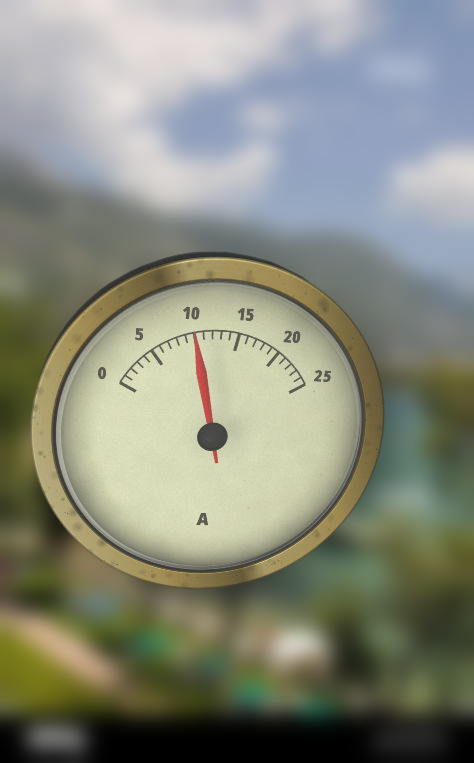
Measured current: 10,A
